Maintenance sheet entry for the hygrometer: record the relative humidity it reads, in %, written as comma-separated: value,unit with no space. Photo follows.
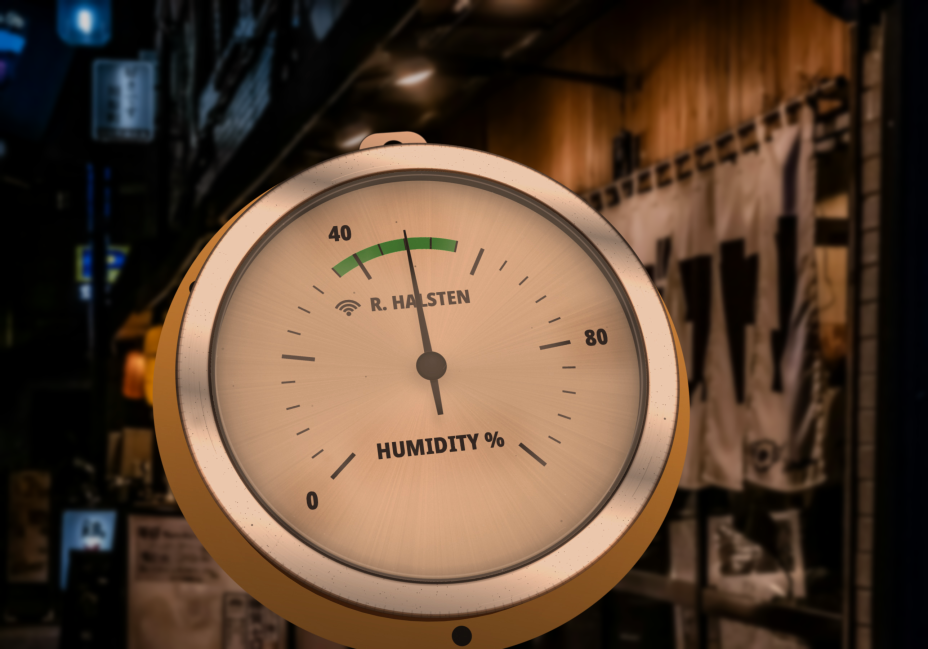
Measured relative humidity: 48,%
